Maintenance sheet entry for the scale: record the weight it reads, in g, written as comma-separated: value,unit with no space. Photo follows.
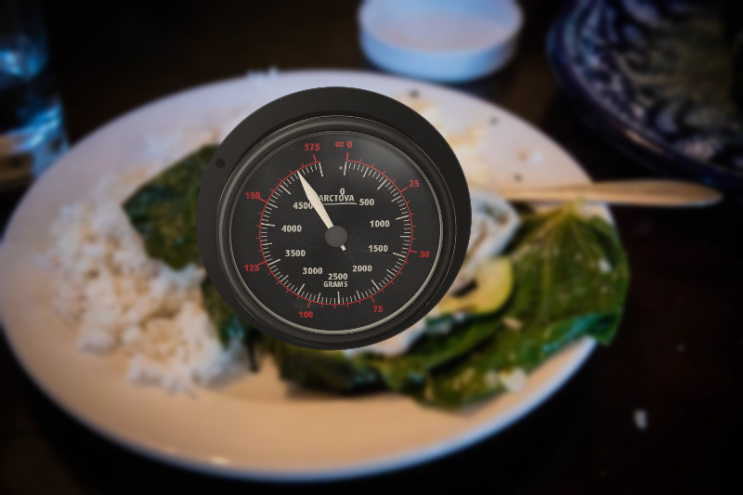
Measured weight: 4750,g
